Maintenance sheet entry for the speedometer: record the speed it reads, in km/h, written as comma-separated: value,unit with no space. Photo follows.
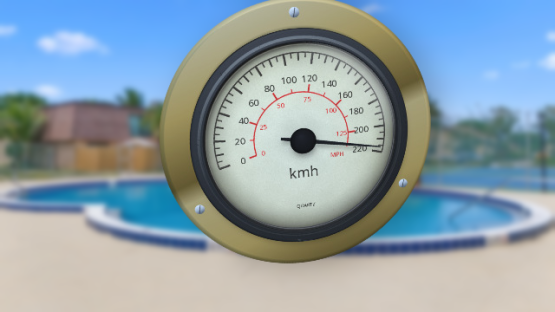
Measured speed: 215,km/h
